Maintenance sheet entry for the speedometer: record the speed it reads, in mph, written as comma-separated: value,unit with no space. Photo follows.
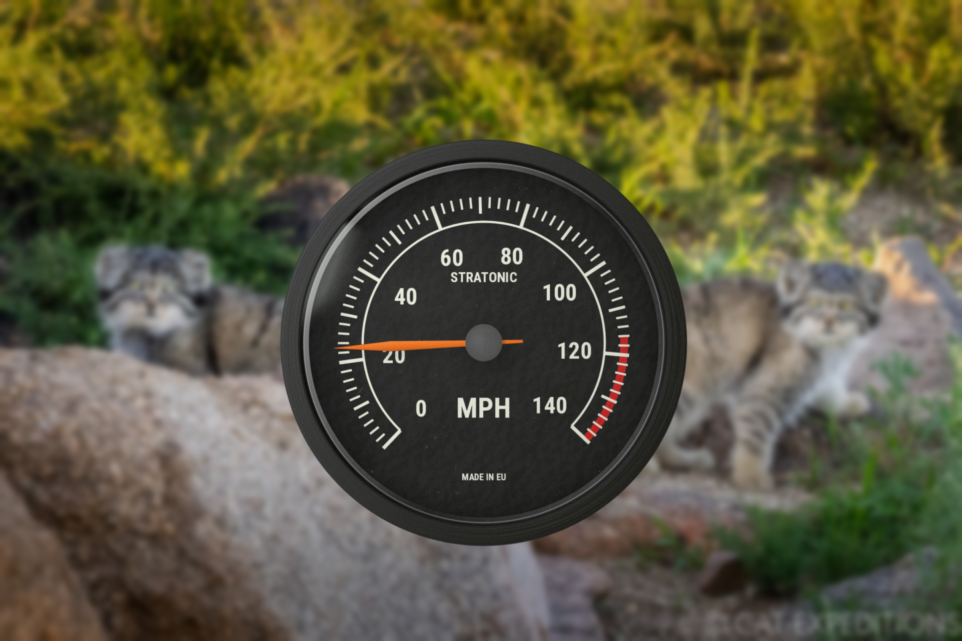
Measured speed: 23,mph
